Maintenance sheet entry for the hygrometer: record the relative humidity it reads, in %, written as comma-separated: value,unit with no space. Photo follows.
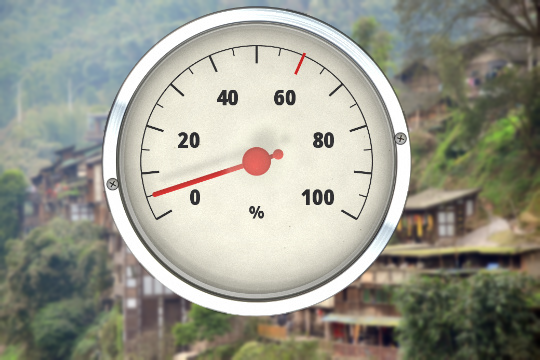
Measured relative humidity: 5,%
